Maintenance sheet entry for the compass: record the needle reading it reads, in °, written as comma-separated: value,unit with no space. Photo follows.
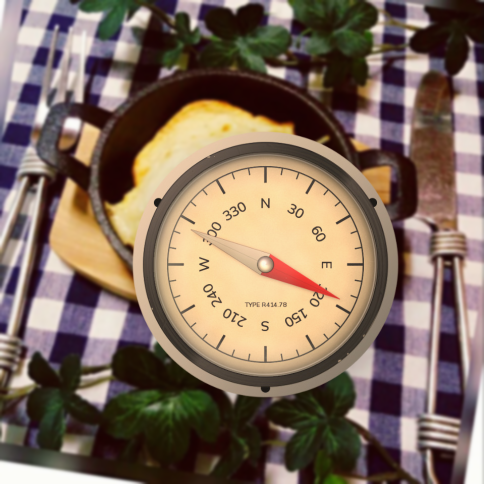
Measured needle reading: 115,°
